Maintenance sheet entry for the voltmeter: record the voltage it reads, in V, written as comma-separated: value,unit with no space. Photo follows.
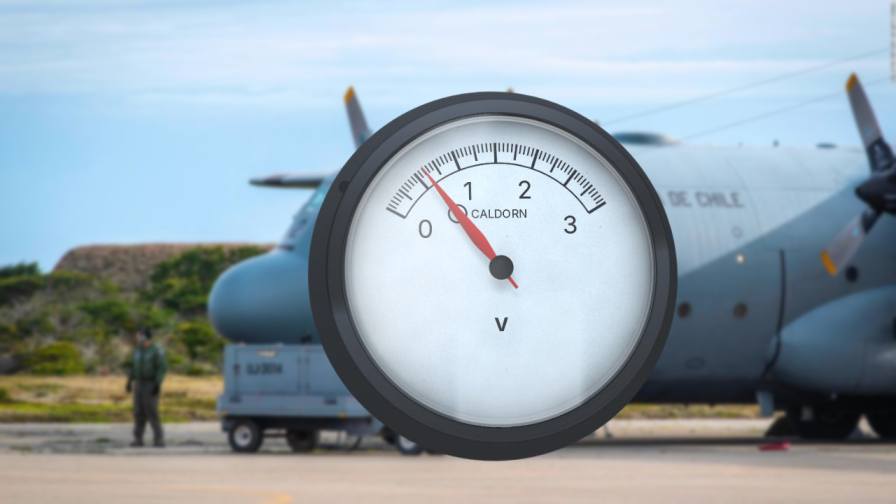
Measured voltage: 0.6,V
